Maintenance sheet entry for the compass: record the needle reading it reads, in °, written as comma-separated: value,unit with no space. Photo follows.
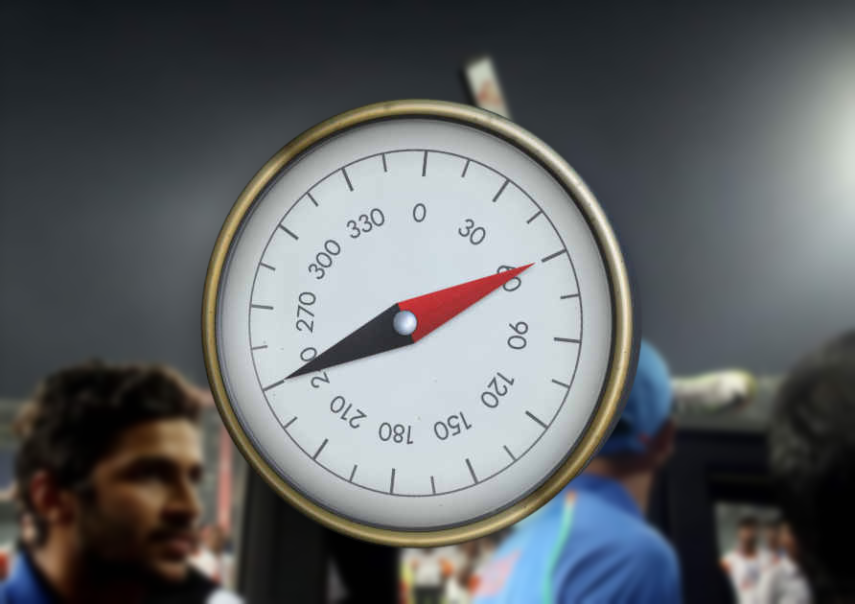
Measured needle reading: 60,°
